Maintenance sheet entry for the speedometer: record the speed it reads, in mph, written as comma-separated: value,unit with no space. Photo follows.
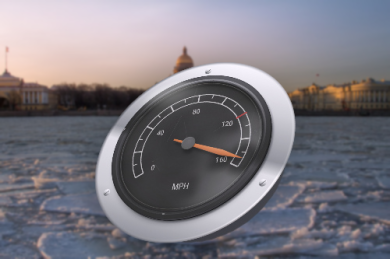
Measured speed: 155,mph
